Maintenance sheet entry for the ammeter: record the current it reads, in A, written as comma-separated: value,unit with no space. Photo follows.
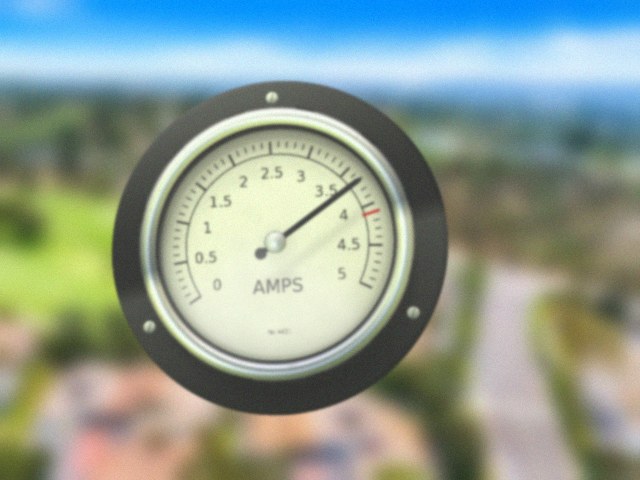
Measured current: 3.7,A
